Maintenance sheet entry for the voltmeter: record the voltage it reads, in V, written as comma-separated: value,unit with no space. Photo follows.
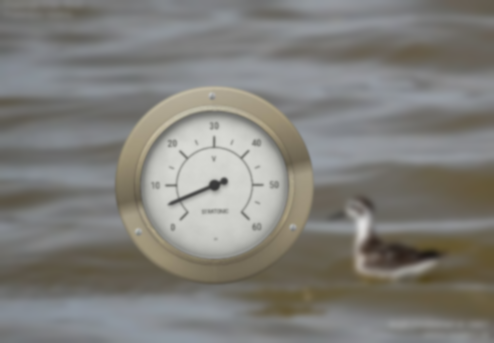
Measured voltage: 5,V
